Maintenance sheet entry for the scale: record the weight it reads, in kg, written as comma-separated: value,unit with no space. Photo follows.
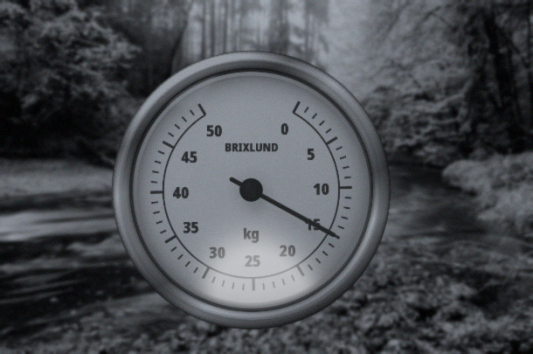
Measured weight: 15,kg
